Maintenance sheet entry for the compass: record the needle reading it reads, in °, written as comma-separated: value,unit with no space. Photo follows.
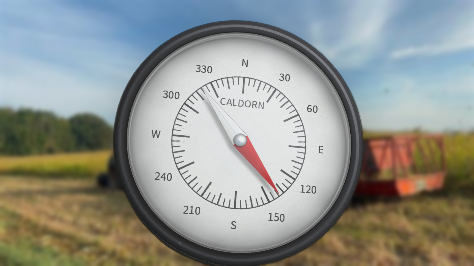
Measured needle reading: 140,°
